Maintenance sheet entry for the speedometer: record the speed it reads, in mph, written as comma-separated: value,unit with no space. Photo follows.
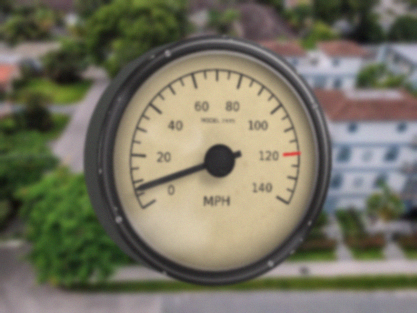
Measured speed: 7.5,mph
